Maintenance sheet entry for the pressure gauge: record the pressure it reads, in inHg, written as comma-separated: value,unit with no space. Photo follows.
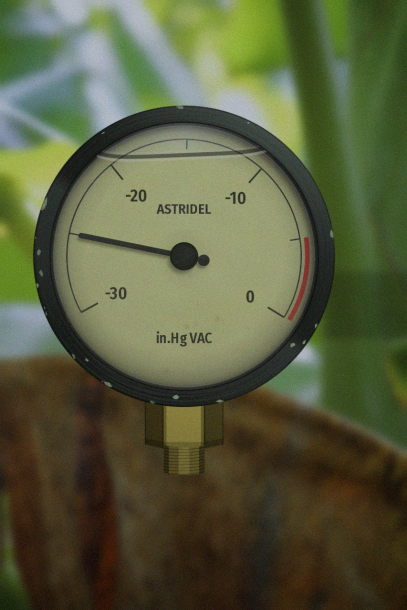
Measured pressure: -25,inHg
